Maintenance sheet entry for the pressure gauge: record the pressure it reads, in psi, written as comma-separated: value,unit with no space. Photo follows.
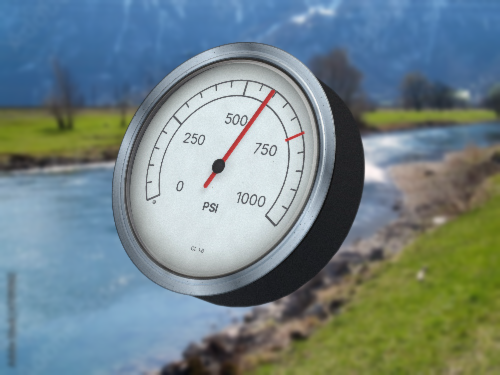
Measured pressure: 600,psi
